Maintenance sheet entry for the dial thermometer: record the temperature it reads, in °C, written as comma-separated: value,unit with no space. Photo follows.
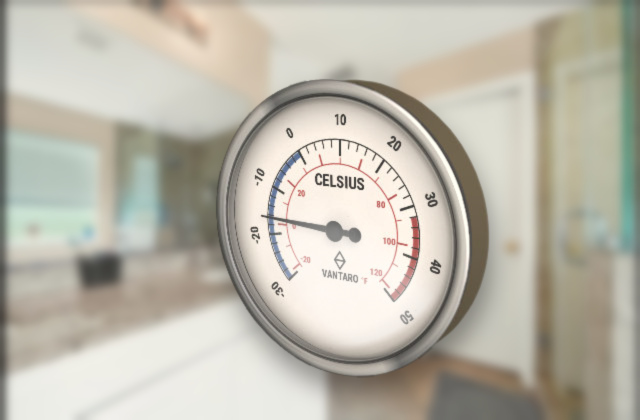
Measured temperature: -16,°C
